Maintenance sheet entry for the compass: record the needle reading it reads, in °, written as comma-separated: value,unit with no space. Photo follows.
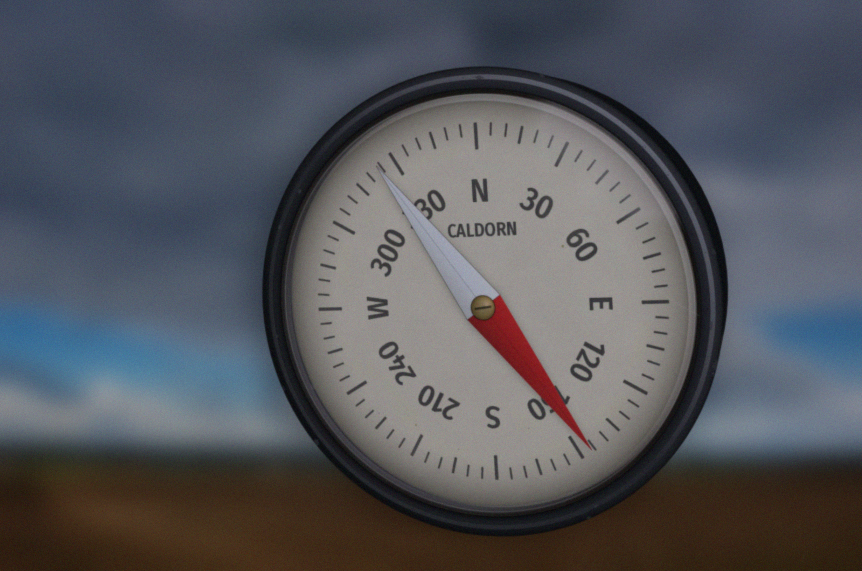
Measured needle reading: 145,°
